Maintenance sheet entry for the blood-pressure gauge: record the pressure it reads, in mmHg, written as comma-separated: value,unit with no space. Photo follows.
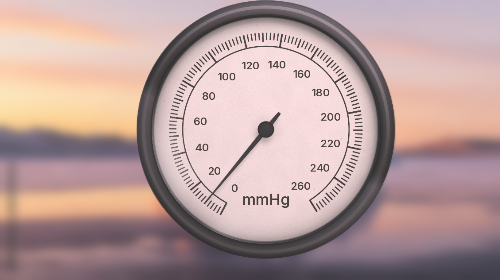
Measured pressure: 10,mmHg
